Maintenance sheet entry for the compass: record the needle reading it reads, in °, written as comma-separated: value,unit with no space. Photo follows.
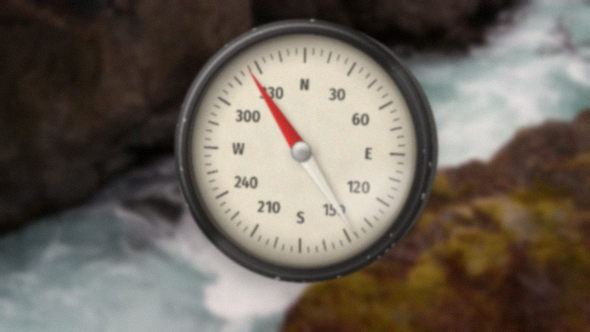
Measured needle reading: 325,°
